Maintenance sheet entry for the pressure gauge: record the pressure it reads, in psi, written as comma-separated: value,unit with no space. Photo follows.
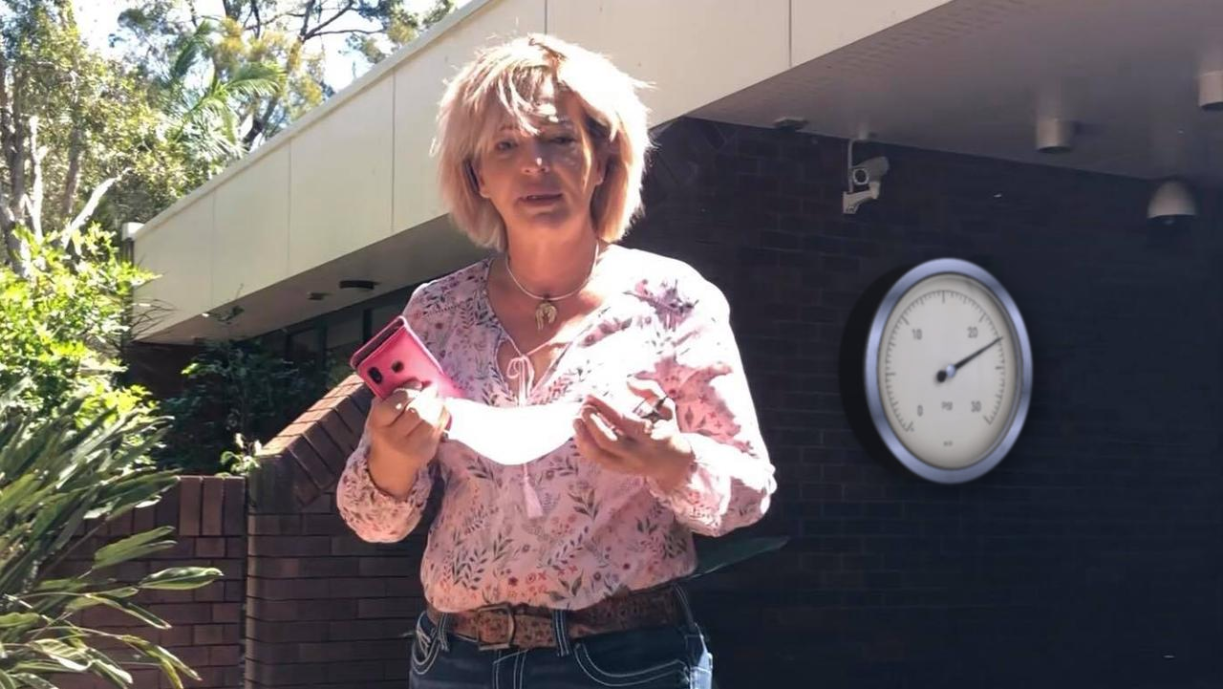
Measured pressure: 22.5,psi
